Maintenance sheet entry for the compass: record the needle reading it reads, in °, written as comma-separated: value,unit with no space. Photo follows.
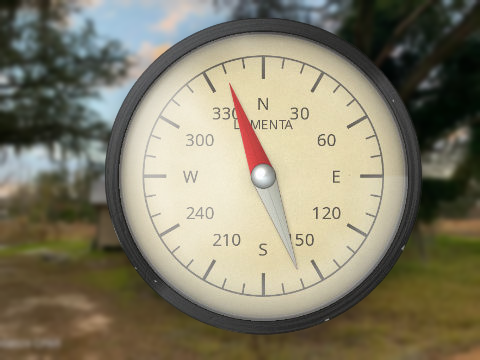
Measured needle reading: 340,°
